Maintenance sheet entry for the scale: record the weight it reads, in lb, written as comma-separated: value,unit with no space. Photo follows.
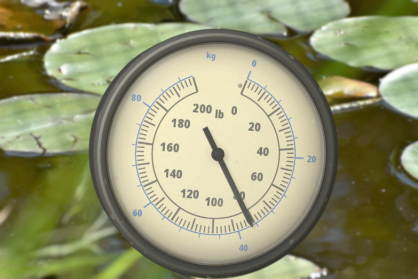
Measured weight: 82,lb
